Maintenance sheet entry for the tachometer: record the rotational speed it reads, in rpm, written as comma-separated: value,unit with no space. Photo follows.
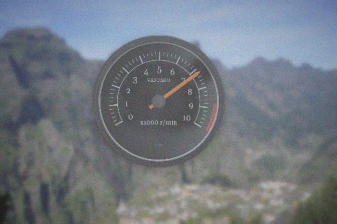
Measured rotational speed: 7200,rpm
